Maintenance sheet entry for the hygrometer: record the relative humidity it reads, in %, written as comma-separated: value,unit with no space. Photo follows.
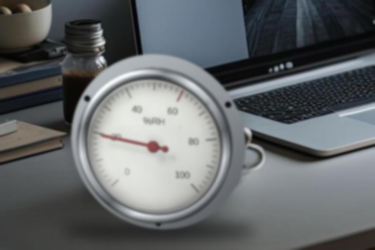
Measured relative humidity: 20,%
